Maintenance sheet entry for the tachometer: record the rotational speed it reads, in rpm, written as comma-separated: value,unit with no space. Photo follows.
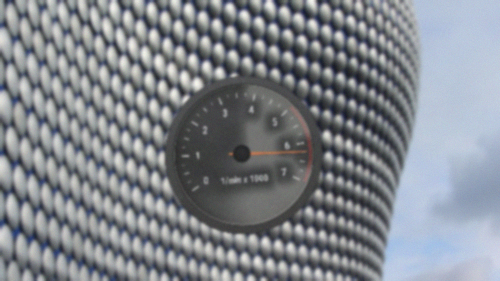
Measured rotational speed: 6250,rpm
